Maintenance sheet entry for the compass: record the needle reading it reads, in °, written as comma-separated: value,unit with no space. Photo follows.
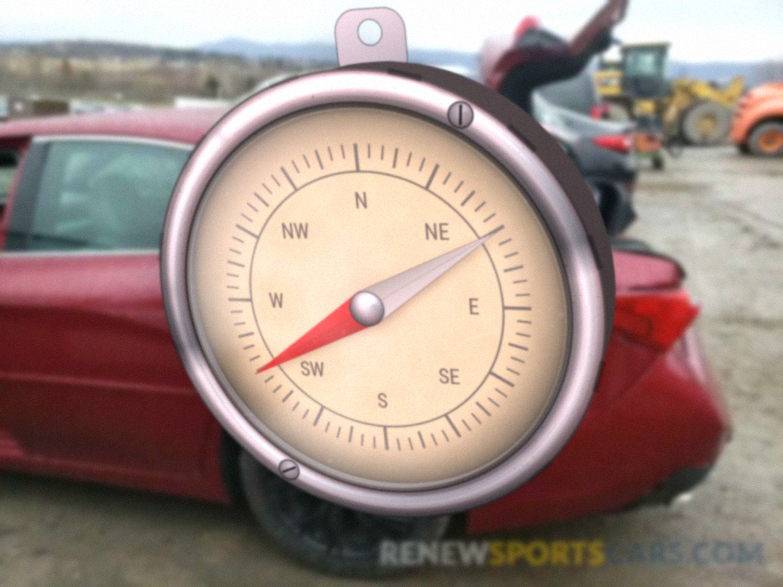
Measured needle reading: 240,°
